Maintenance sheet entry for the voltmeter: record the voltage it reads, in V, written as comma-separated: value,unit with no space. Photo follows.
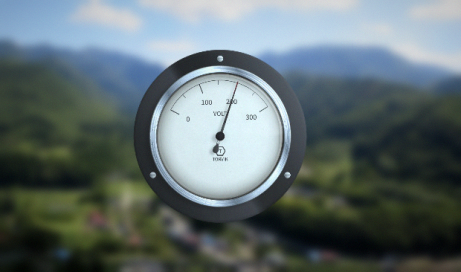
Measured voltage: 200,V
